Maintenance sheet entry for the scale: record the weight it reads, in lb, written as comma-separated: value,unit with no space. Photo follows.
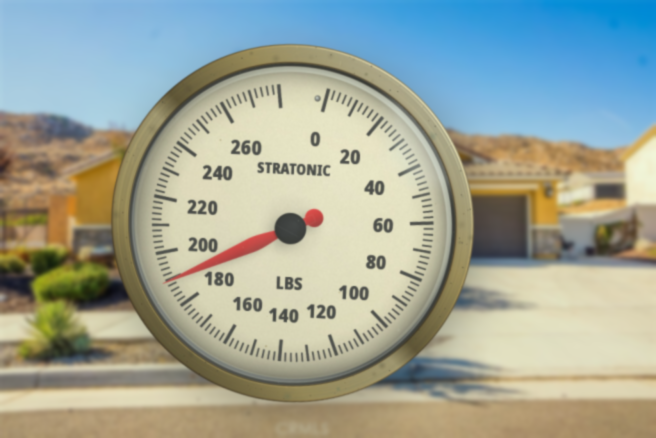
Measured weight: 190,lb
